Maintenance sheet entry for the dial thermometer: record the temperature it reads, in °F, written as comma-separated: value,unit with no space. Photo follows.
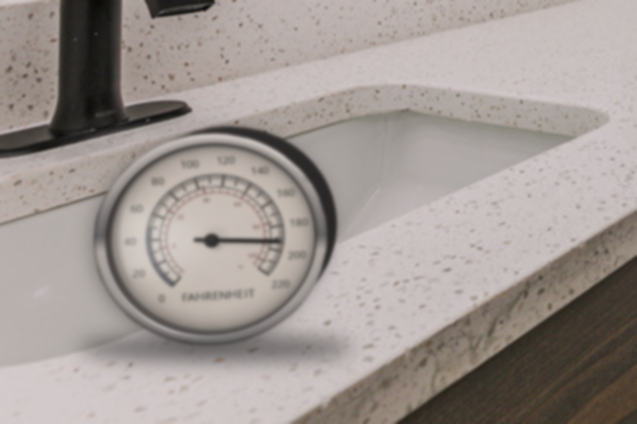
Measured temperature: 190,°F
